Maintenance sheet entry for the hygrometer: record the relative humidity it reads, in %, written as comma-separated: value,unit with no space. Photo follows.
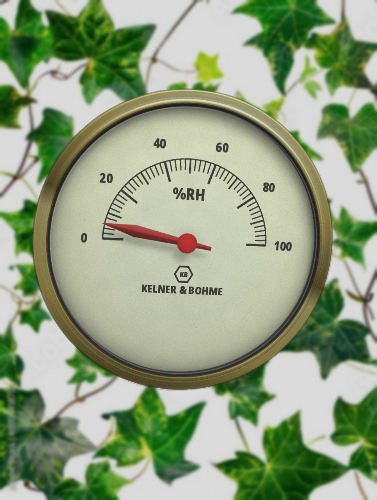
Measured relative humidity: 6,%
